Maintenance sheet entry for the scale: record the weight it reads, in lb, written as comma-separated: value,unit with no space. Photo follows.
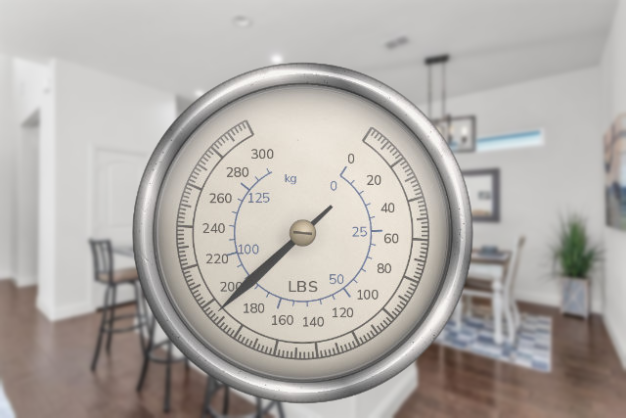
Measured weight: 194,lb
